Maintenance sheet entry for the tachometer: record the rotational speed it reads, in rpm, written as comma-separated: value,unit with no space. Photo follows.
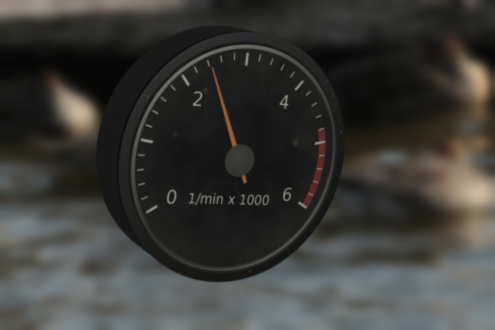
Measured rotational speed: 2400,rpm
